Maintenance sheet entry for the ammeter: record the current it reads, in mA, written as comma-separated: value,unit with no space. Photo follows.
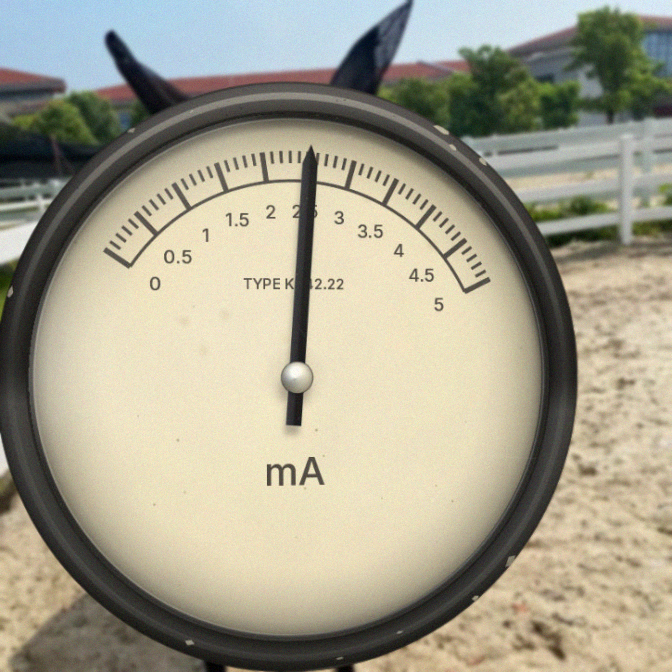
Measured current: 2.5,mA
